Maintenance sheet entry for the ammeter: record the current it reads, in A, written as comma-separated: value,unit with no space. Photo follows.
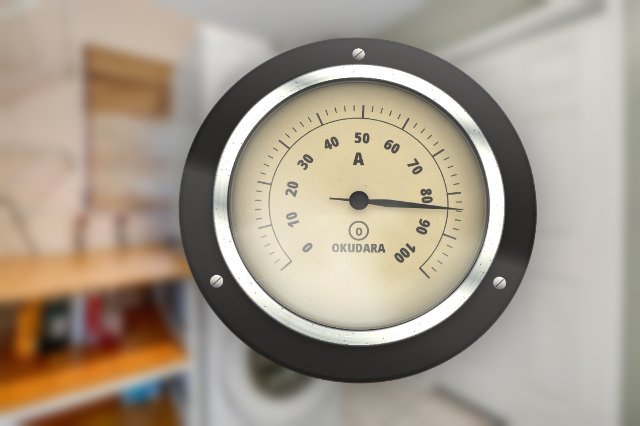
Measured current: 84,A
